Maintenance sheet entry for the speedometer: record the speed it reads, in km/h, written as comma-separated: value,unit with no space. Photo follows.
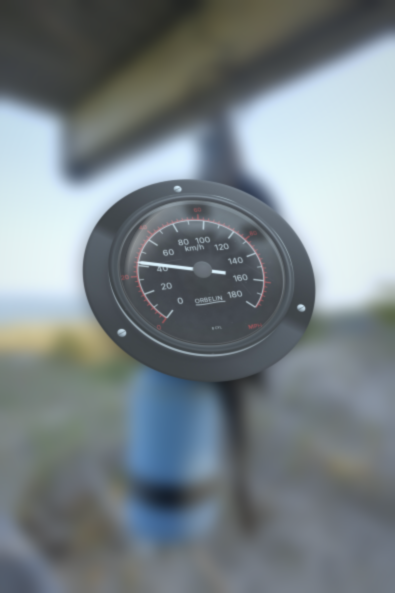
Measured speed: 40,km/h
